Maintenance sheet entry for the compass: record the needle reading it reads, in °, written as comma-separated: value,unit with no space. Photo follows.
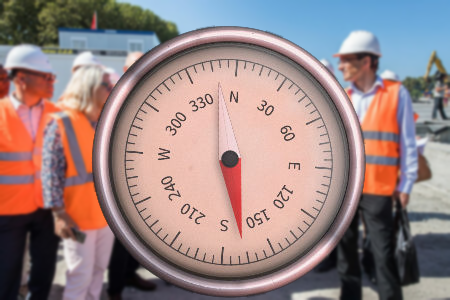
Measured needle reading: 167.5,°
